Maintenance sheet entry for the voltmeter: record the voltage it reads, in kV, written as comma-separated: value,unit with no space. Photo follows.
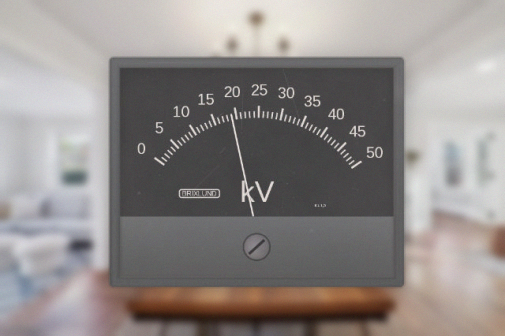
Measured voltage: 19,kV
